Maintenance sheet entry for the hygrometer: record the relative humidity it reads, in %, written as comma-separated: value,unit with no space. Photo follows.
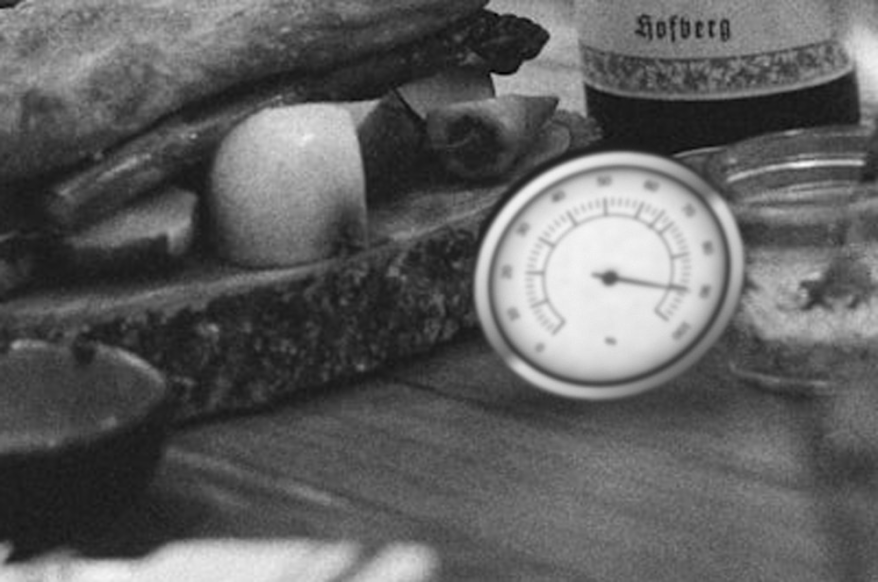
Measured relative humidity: 90,%
